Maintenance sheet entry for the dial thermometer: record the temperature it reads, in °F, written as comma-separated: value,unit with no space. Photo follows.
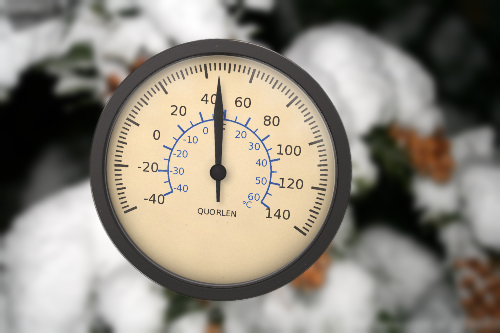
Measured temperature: 46,°F
